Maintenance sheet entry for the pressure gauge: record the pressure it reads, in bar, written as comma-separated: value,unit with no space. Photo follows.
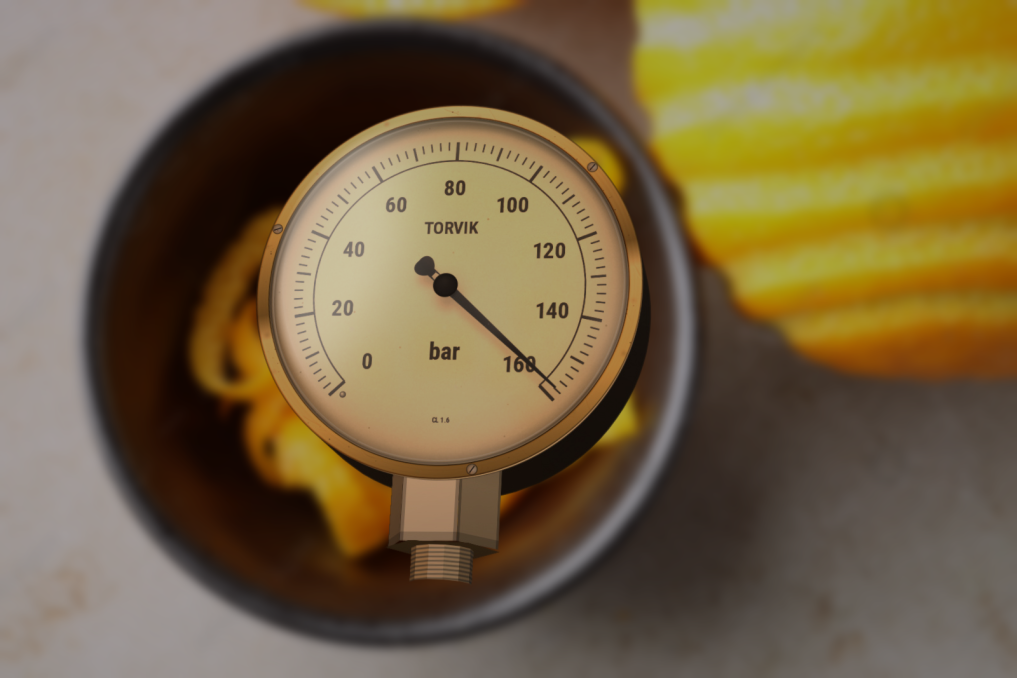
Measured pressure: 158,bar
